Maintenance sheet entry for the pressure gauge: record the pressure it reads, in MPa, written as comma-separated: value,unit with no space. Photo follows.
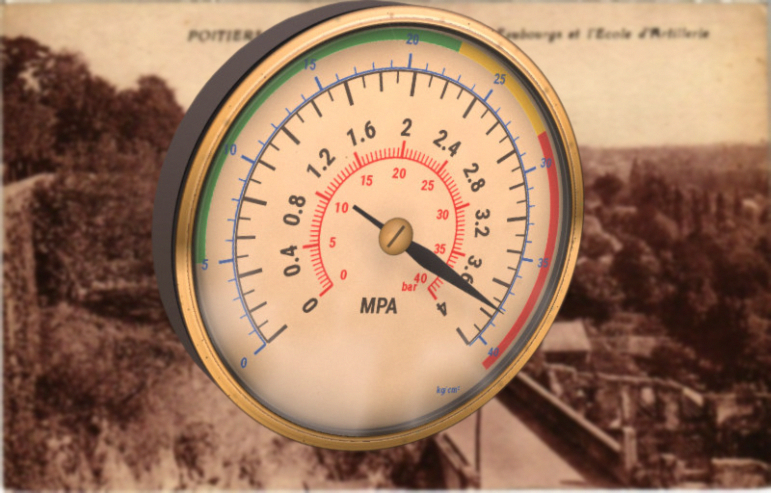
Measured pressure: 3.75,MPa
